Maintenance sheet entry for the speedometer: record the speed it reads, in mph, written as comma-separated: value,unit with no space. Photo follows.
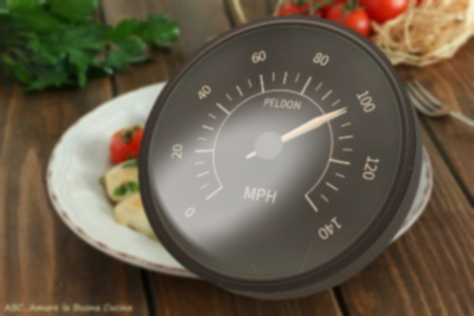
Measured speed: 100,mph
